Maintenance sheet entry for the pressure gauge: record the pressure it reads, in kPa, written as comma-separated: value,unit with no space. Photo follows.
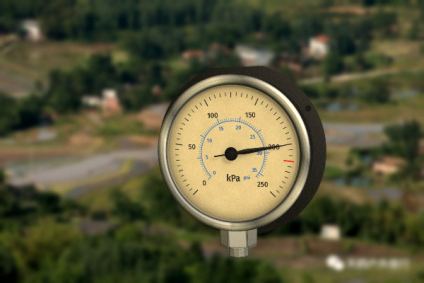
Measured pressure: 200,kPa
